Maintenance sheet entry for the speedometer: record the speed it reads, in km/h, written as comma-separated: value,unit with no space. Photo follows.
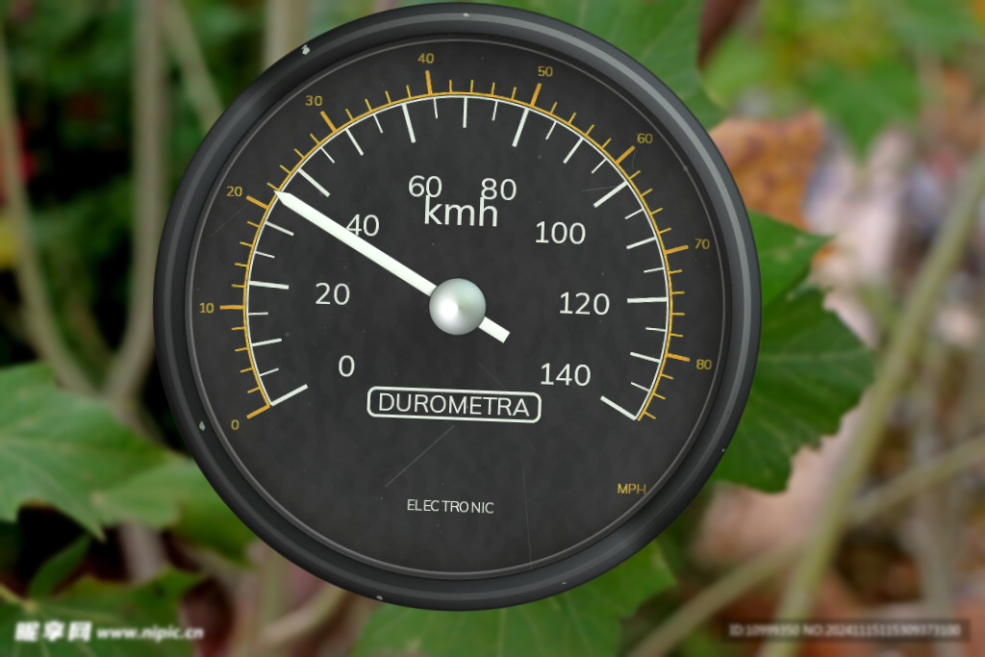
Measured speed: 35,km/h
